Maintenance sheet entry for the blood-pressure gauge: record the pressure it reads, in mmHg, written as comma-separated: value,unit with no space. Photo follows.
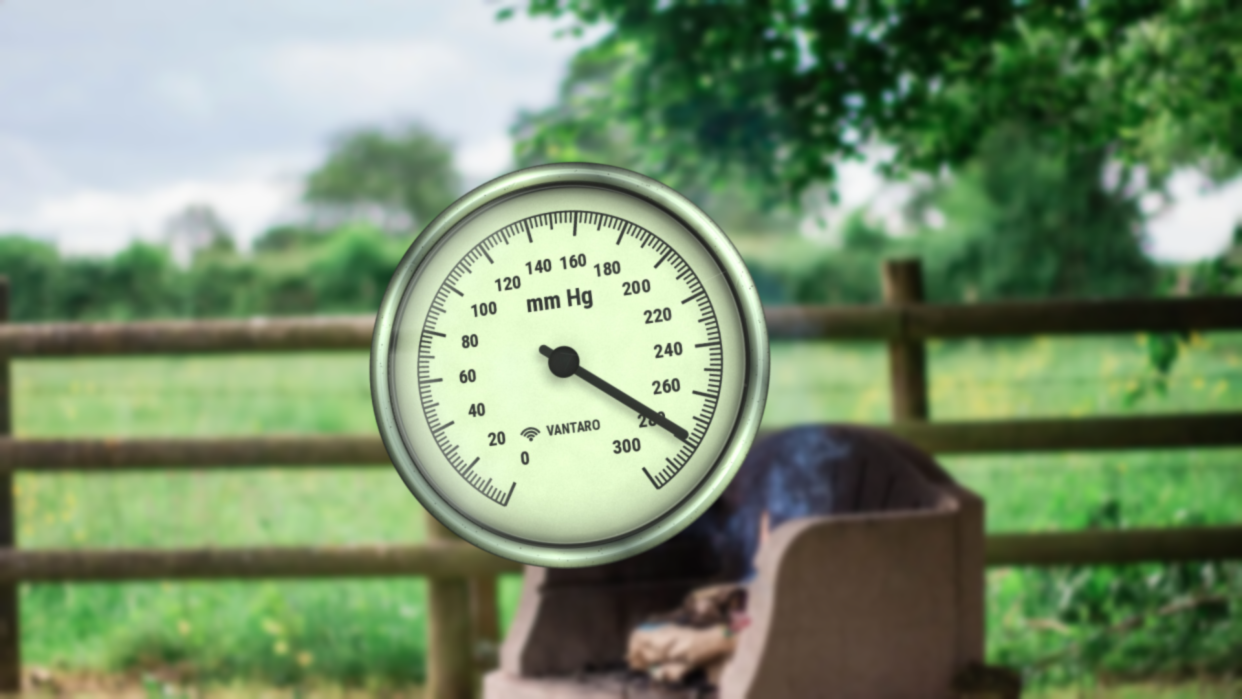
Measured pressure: 278,mmHg
